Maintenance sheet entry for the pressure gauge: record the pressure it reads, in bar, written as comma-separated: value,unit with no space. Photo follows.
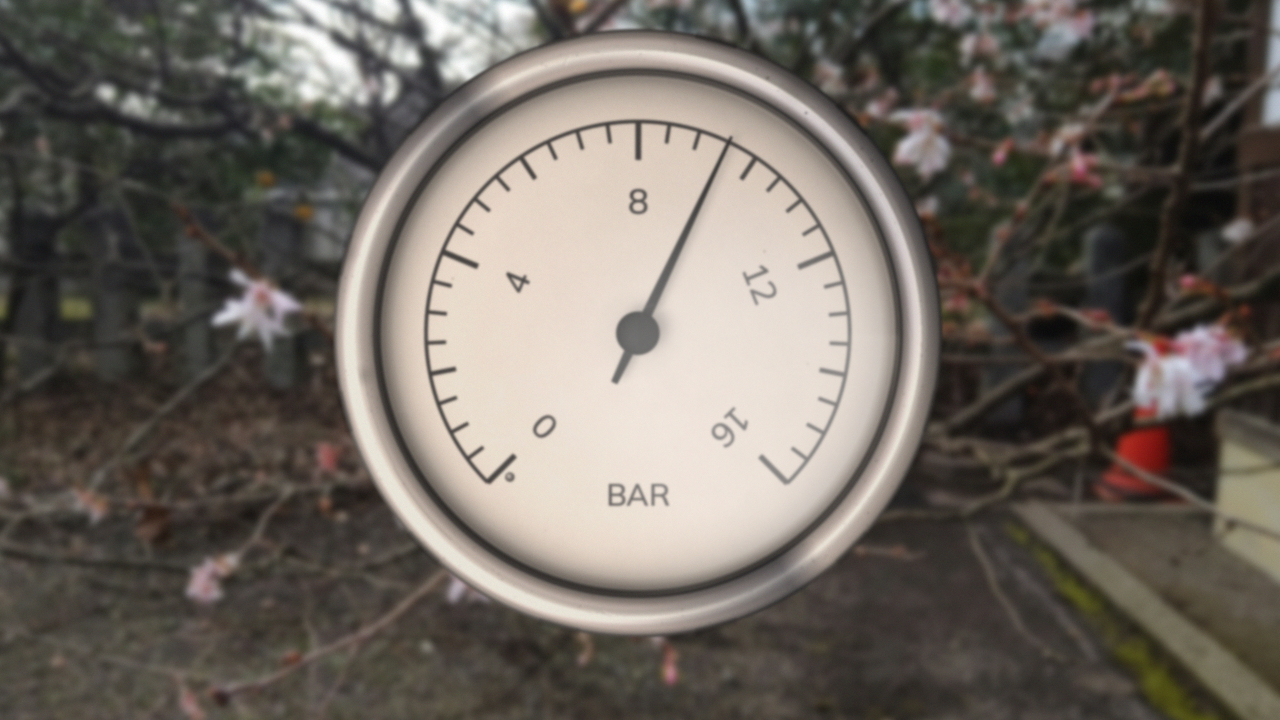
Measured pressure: 9.5,bar
